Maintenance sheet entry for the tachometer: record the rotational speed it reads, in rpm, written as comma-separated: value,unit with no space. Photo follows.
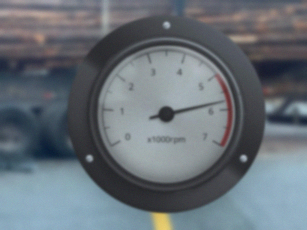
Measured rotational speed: 5750,rpm
